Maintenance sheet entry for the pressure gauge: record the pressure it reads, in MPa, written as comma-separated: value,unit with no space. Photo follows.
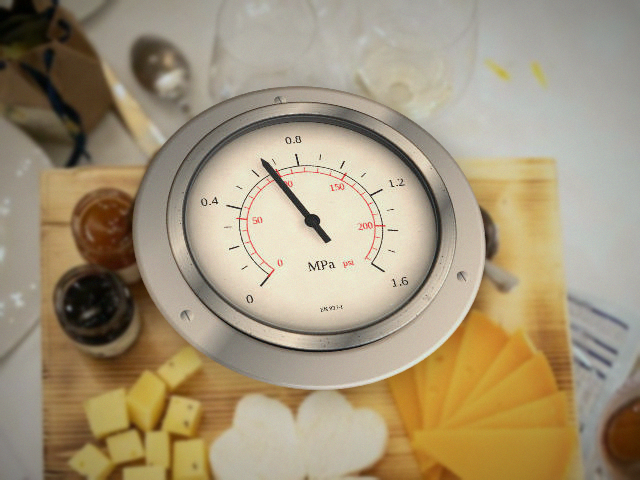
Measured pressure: 0.65,MPa
